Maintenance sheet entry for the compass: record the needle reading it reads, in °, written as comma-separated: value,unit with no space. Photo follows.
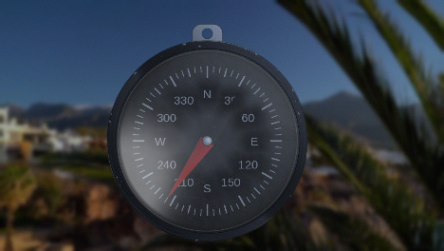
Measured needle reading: 215,°
